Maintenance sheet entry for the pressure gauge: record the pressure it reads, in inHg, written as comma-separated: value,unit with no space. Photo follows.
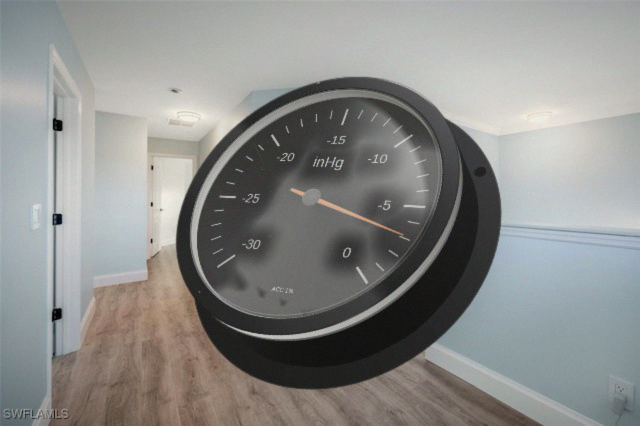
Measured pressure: -3,inHg
